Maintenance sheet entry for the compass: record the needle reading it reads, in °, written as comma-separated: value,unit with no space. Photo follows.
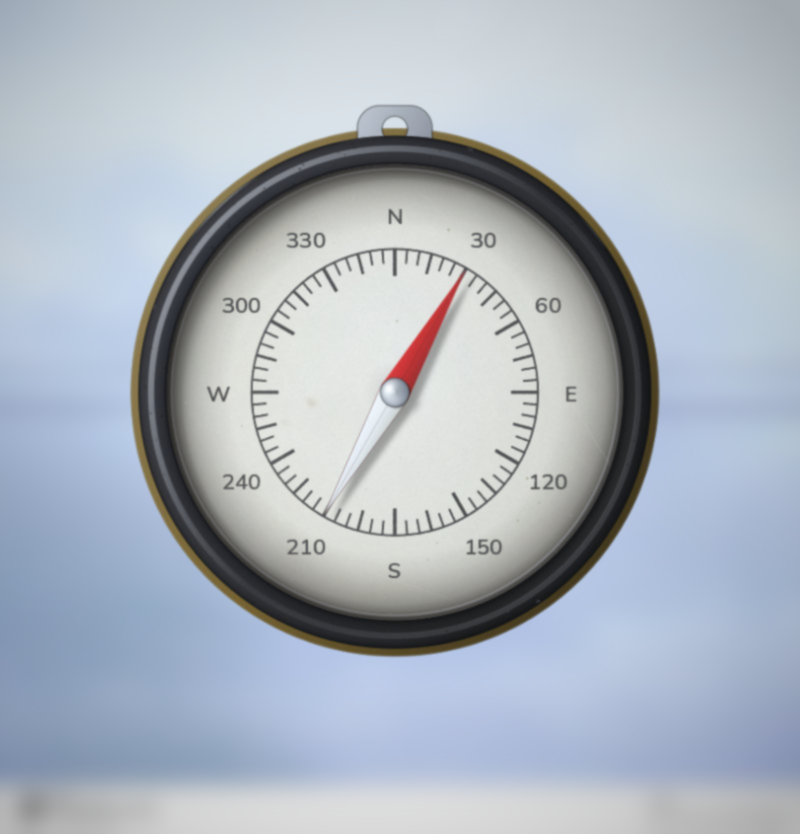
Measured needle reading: 30,°
